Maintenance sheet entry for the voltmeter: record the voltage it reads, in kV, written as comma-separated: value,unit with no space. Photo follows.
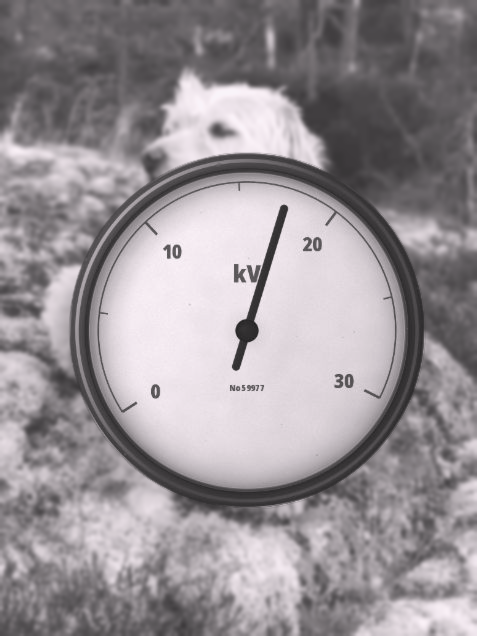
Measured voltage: 17.5,kV
